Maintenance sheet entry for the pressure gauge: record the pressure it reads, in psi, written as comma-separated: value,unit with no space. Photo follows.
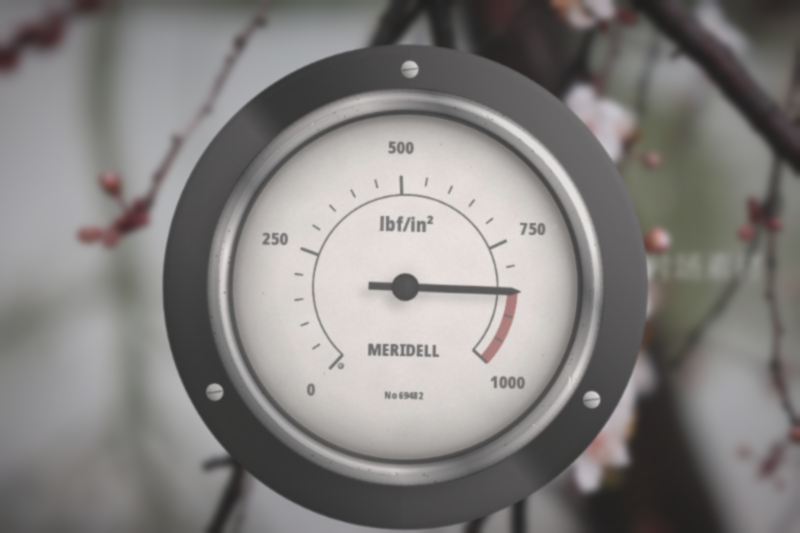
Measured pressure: 850,psi
